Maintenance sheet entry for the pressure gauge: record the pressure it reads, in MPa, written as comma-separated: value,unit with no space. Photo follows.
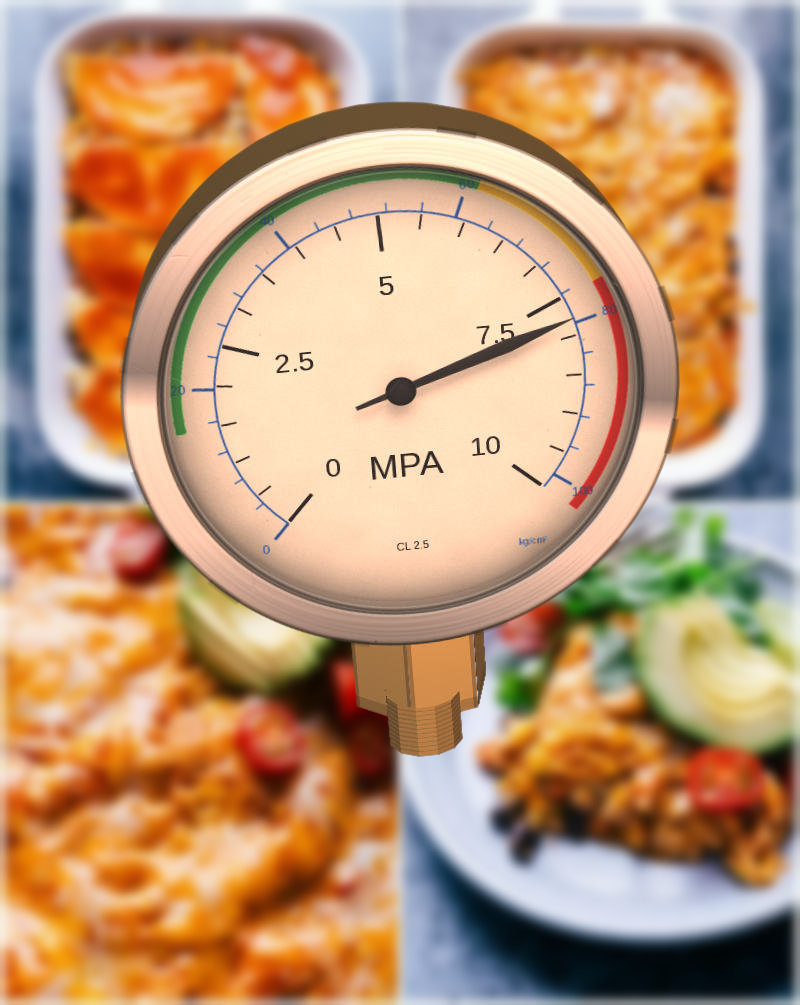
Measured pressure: 7.75,MPa
